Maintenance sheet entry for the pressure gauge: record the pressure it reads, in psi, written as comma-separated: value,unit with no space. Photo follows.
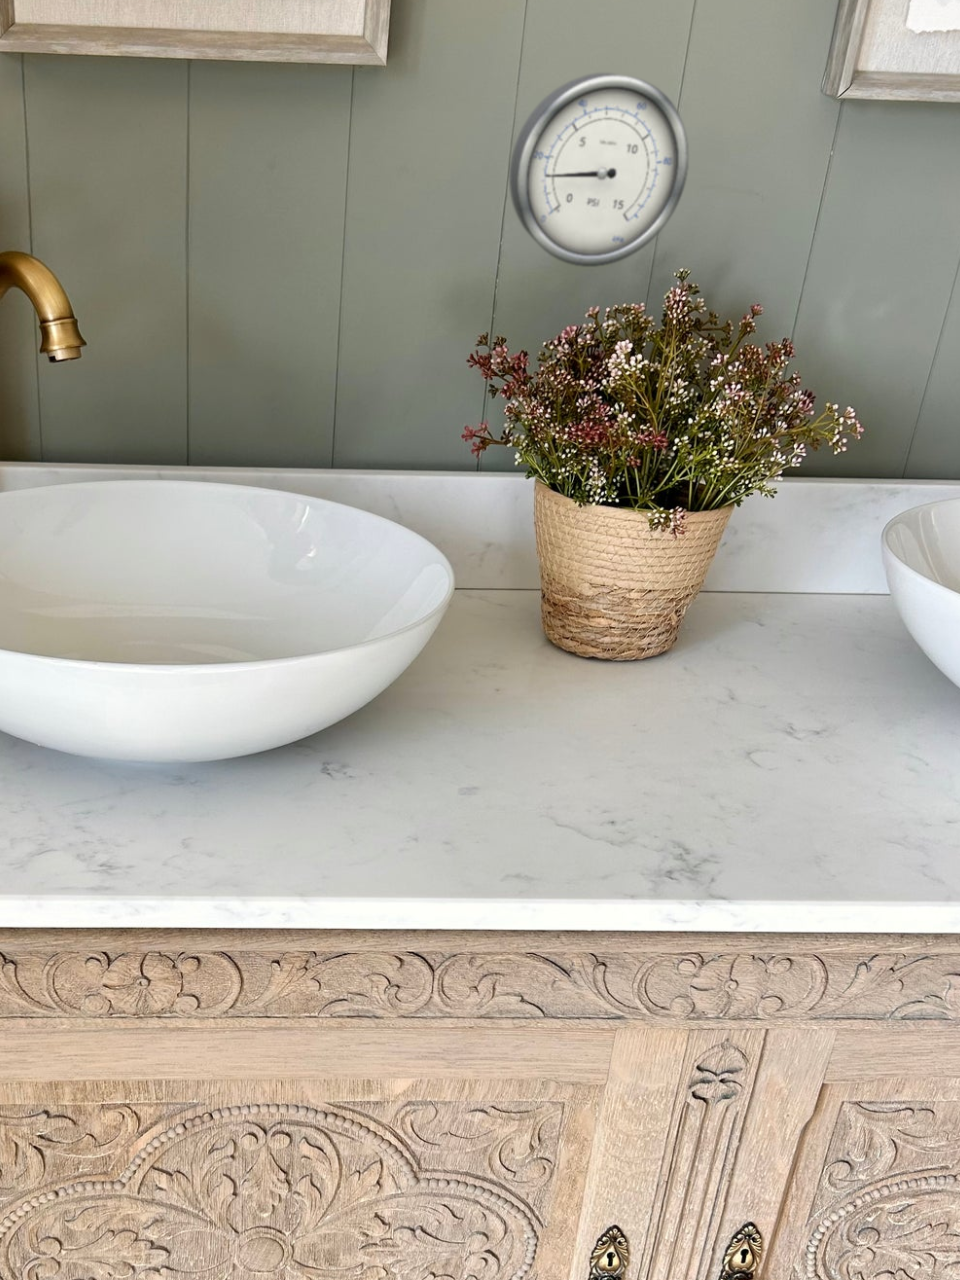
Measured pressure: 2,psi
